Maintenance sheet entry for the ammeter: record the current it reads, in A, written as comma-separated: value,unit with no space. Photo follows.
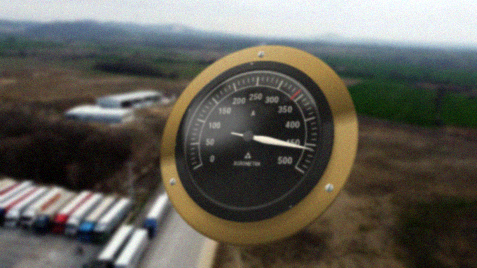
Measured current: 460,A
